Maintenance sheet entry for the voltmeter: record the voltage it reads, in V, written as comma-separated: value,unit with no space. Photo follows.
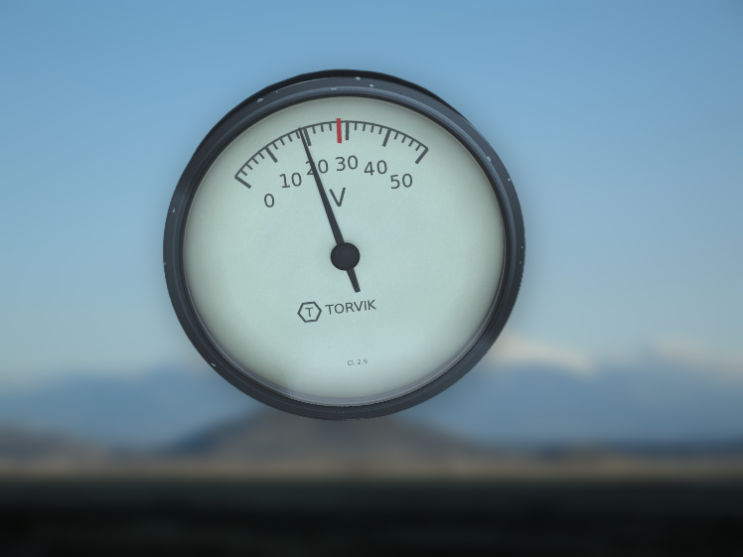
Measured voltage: 19,V
